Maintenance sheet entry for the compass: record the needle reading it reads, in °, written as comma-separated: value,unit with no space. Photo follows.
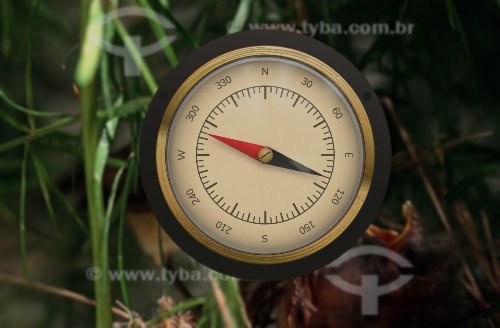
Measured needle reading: 290,°
